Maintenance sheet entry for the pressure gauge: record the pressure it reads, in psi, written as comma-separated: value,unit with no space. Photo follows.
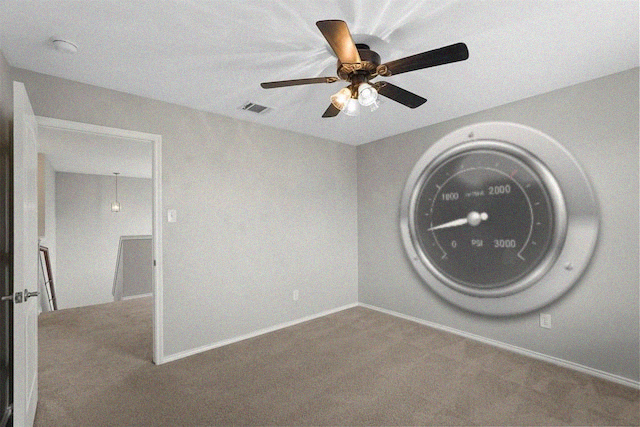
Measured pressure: 400,psi
